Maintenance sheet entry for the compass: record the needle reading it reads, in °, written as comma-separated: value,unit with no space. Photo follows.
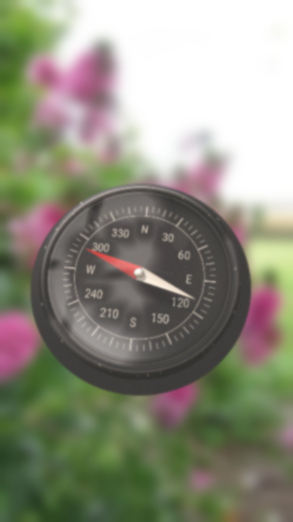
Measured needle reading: 290,°
